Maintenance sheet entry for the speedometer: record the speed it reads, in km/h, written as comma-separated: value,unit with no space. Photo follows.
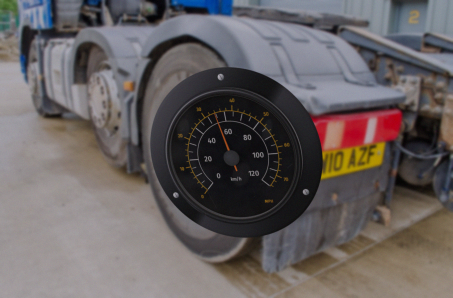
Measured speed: 55,km/h
